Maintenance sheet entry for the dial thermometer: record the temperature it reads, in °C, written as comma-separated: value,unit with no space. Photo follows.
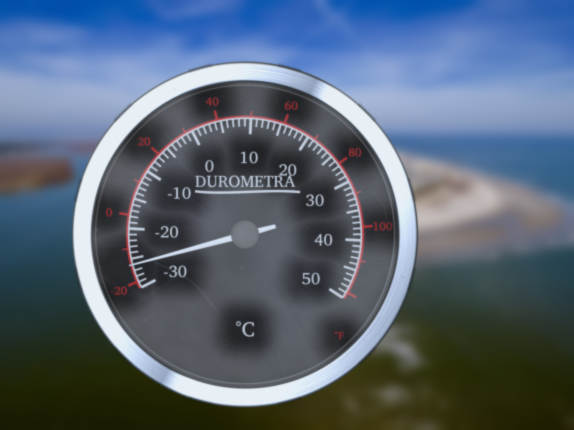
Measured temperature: -26,°C
